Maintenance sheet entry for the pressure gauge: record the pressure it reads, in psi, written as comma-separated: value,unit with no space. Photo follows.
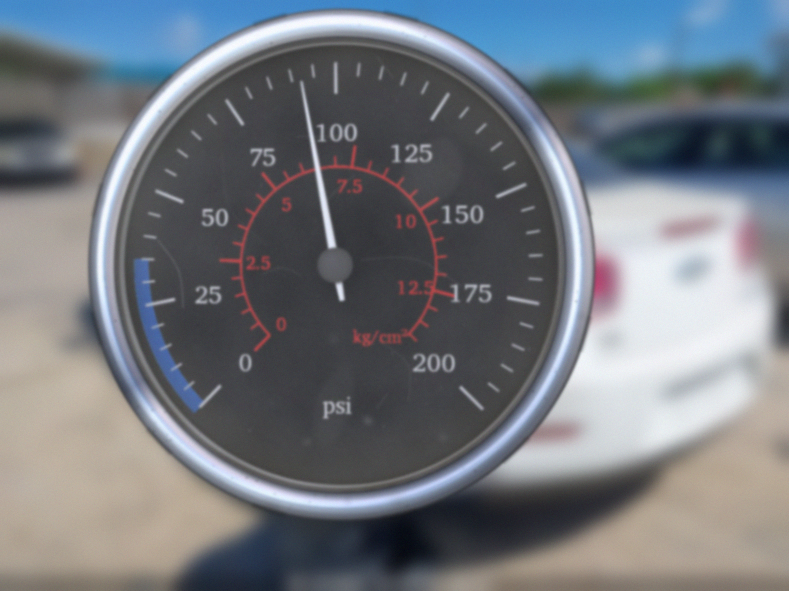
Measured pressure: 92.5,psi
